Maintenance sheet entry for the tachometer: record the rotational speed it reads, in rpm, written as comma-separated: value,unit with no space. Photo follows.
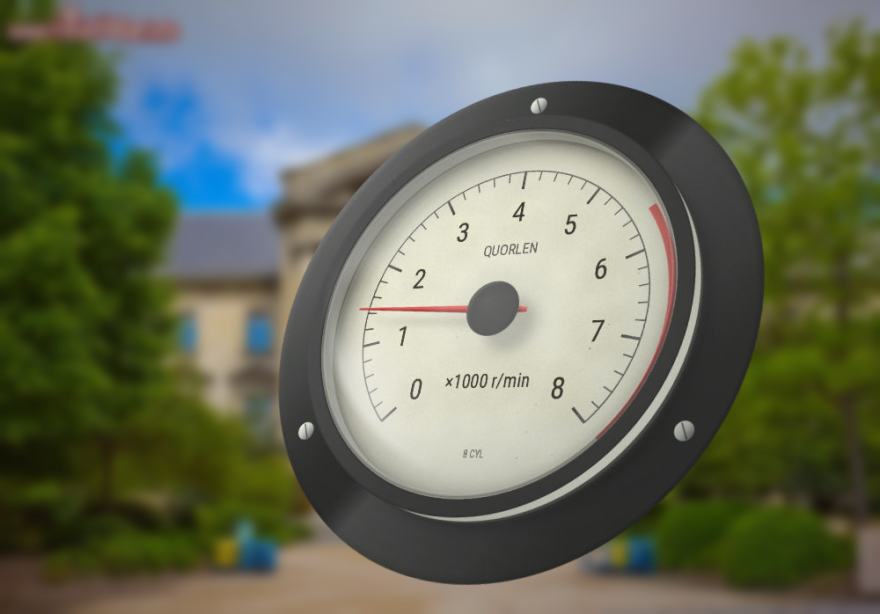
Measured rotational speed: 1400,rpm
